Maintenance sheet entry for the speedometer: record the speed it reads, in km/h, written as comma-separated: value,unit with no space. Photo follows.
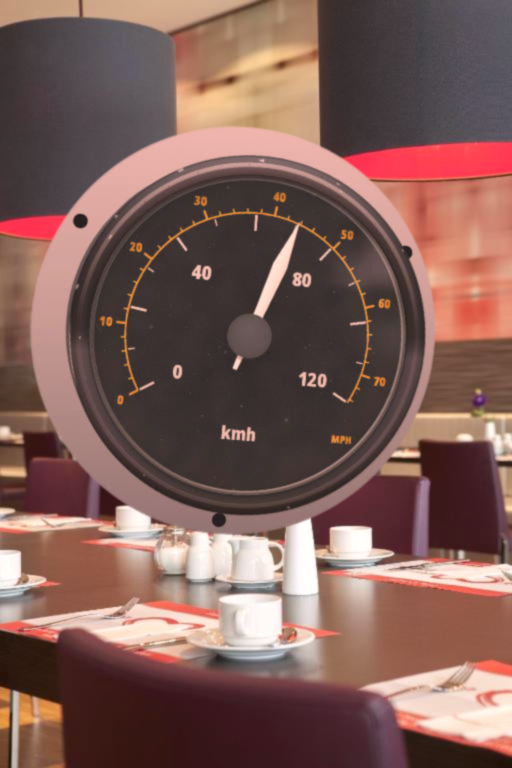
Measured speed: 70,km/h
